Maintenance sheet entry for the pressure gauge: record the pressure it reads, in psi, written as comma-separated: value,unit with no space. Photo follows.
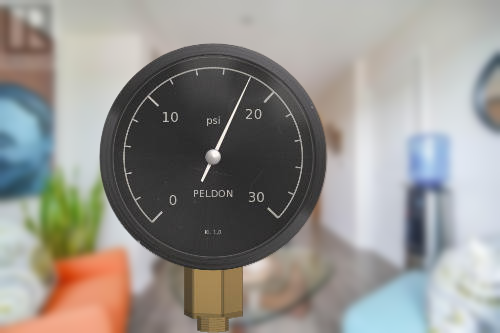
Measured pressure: 18,psi
